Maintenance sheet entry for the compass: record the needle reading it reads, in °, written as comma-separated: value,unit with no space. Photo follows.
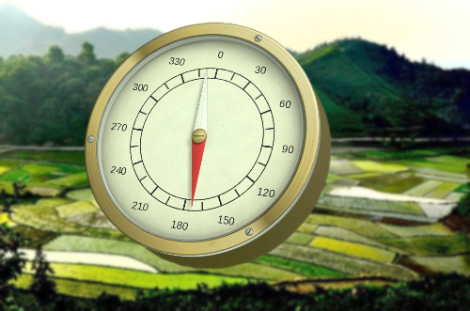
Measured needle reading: 172.5,°
